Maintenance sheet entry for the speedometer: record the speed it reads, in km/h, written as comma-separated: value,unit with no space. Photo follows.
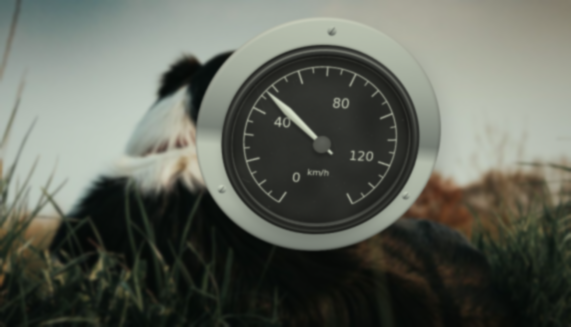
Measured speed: 47.5,km/h
